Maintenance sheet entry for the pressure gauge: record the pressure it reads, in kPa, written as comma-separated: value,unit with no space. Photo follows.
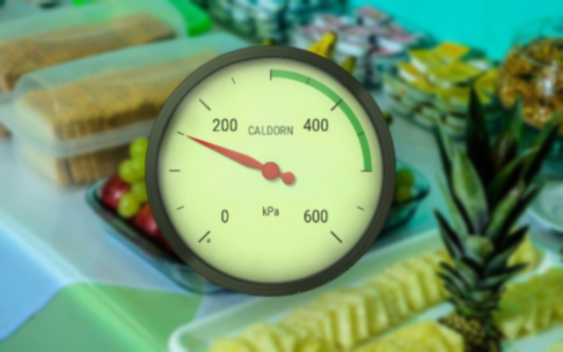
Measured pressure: 150,kPa
